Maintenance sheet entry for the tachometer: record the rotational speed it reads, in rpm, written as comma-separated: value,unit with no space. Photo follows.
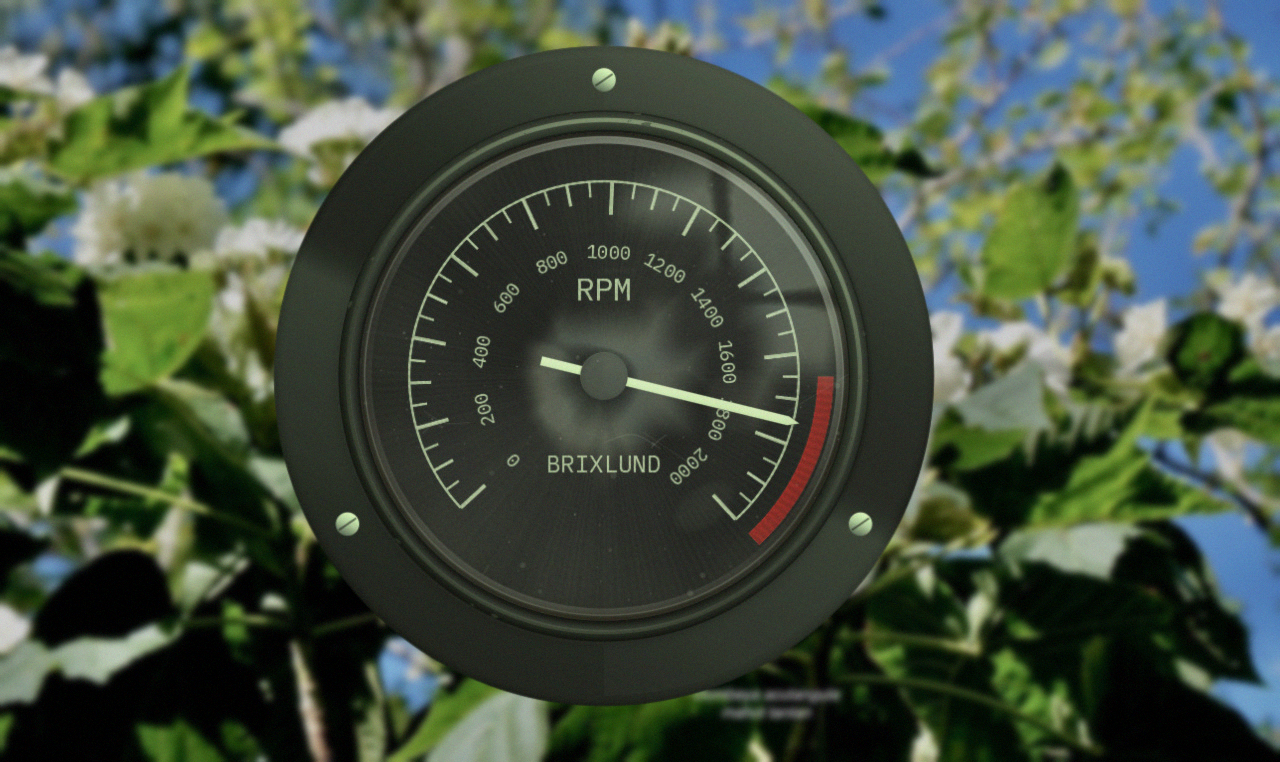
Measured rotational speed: 1750,rpm
